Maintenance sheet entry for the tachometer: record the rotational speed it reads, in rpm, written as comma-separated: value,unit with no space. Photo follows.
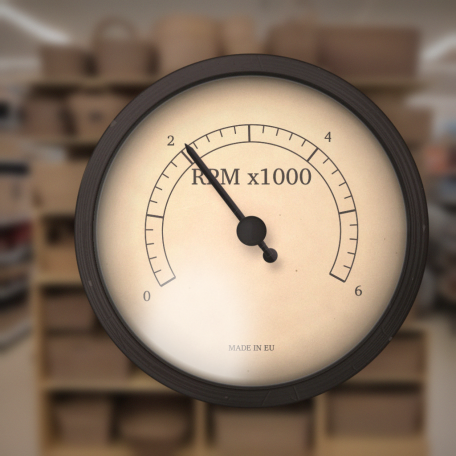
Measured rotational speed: 2100,rpm
